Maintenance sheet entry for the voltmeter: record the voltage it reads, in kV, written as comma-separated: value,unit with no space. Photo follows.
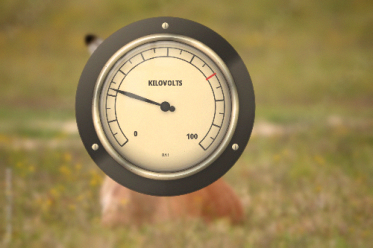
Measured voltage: 22.5,kV
